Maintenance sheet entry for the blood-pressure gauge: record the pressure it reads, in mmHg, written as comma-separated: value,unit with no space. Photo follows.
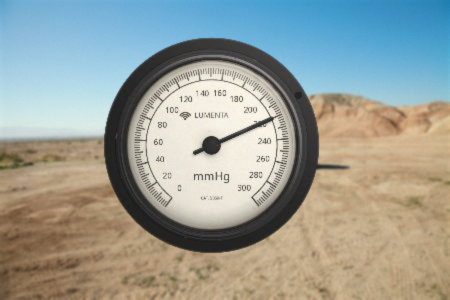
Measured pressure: 220,mmHg
